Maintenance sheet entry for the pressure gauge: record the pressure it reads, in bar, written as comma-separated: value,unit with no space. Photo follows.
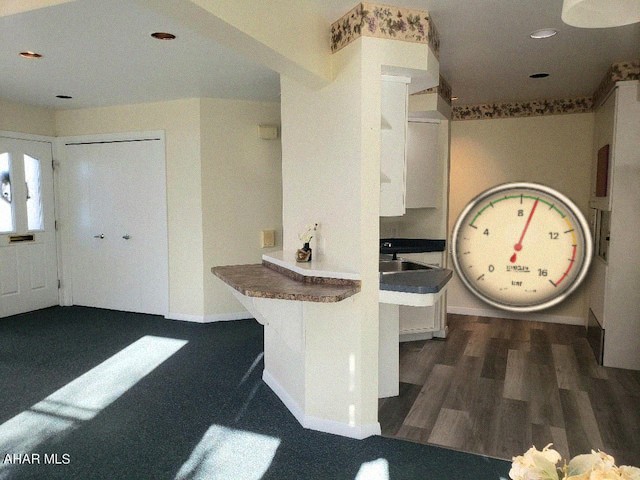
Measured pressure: 9,bar
